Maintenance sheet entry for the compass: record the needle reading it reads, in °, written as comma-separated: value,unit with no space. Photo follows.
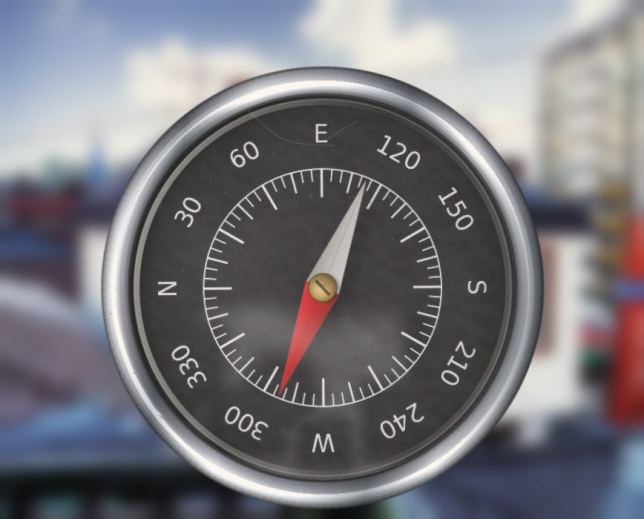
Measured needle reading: 292.5,°
